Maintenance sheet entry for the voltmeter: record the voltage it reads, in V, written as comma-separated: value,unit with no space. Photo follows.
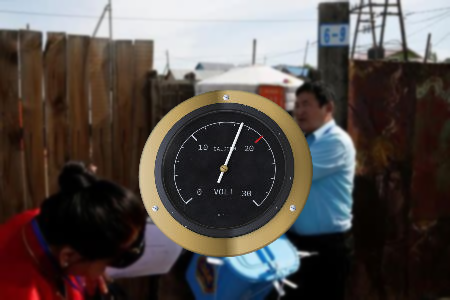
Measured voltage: 17,V
